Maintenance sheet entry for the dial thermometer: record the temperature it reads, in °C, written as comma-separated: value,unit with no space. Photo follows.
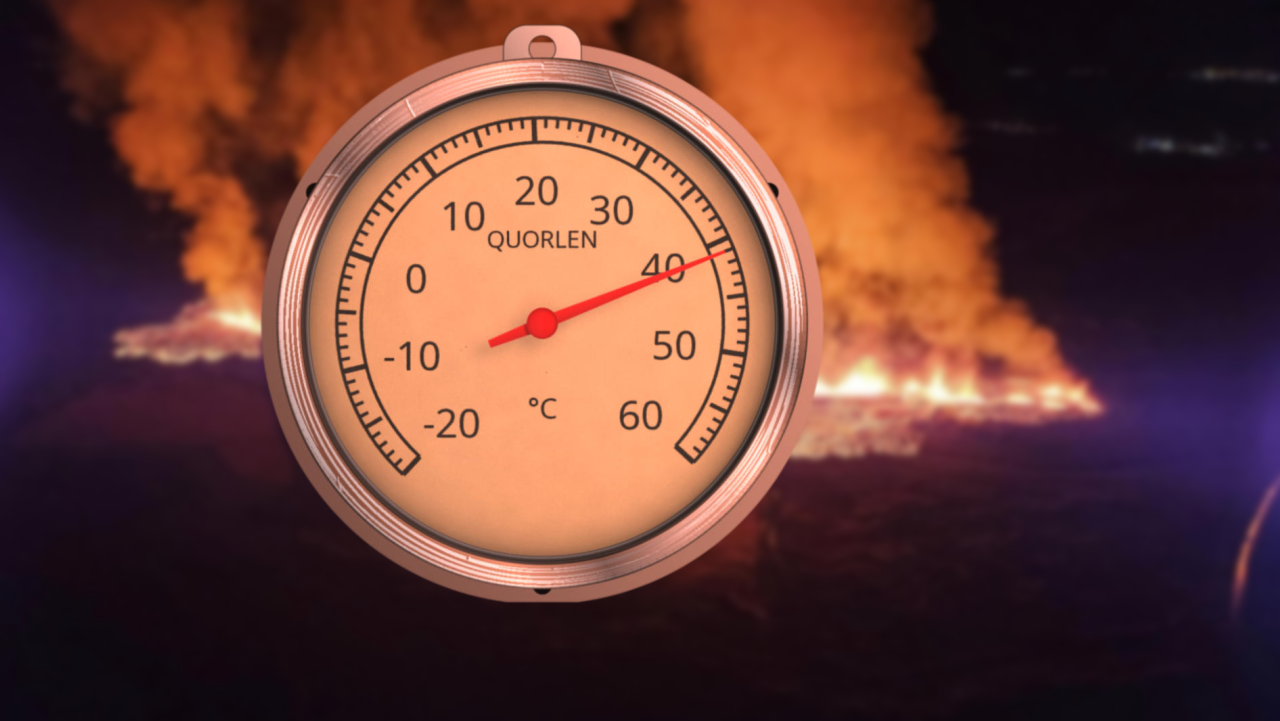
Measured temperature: 41,°C
